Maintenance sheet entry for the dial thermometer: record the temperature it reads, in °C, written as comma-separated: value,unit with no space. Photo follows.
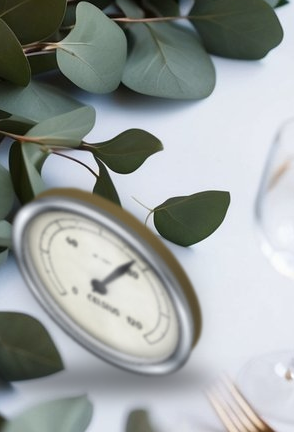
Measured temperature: 75,°C
